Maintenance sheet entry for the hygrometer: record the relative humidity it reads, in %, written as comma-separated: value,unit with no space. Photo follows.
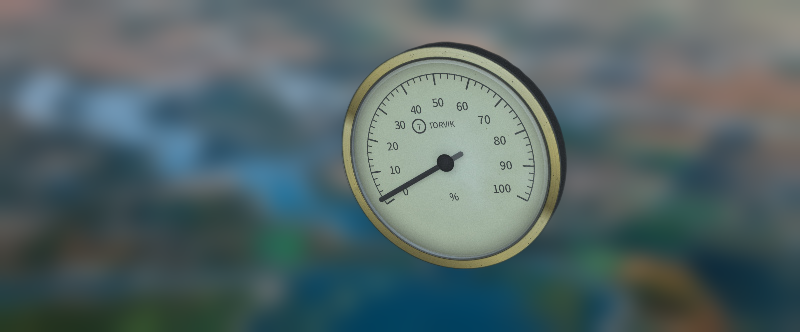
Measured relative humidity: 2,%
